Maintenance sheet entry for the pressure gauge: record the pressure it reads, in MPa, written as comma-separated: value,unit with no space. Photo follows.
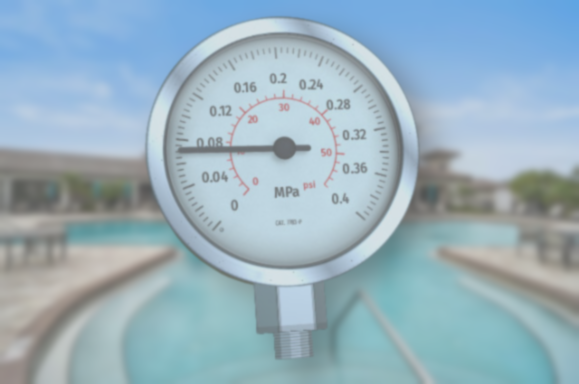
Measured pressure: 0.07,MPa
